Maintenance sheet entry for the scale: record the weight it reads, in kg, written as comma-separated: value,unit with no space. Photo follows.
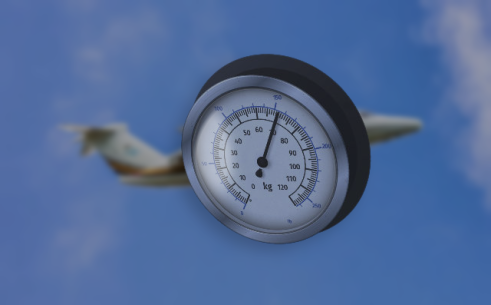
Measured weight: 70,kg
